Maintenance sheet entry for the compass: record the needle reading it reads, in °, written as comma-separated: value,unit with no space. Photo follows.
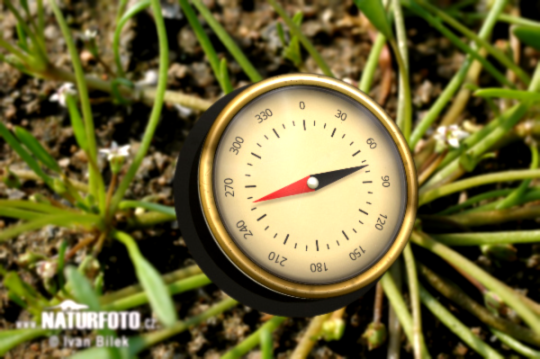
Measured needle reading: 255,°
